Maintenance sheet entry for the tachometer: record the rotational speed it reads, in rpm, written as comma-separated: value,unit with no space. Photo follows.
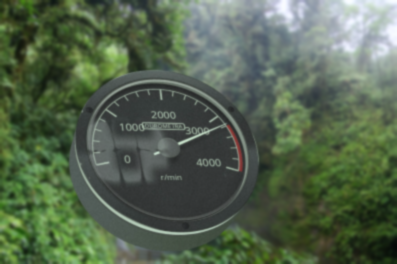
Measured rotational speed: 3200,rpm
